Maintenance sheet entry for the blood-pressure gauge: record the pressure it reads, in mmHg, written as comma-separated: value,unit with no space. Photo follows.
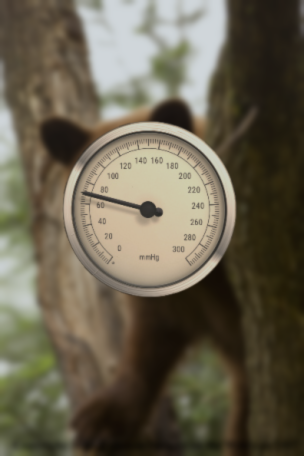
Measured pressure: 70,mmHg
